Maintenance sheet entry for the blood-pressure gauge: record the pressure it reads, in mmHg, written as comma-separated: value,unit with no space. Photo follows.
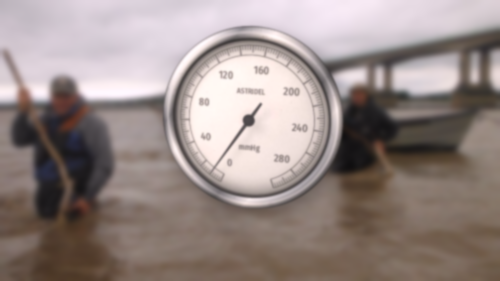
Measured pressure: 10,mmHg
